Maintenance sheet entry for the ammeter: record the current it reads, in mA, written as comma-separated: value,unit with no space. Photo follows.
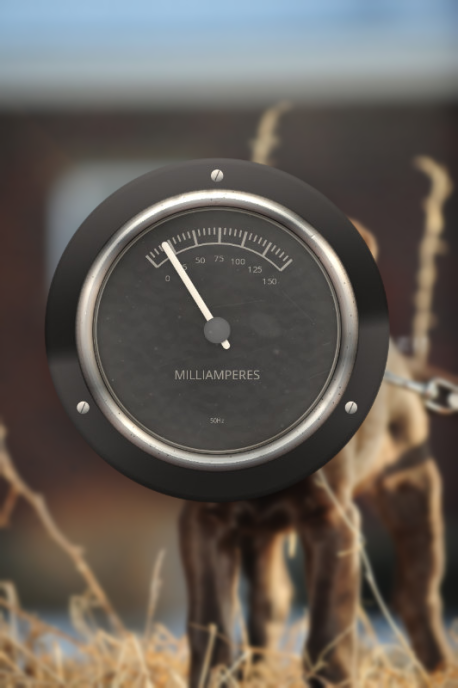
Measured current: 20,mA
